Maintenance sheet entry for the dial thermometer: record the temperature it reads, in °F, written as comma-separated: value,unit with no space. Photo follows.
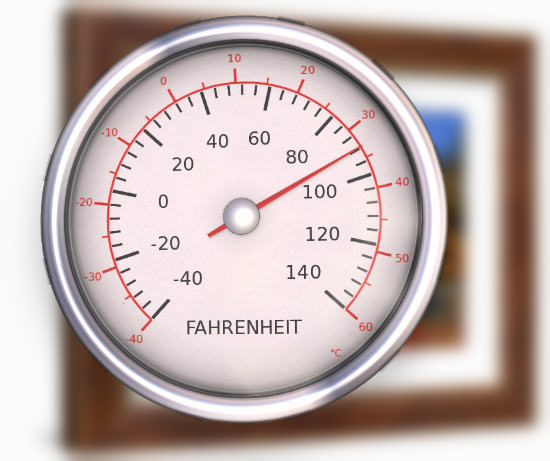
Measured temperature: 92,°F
